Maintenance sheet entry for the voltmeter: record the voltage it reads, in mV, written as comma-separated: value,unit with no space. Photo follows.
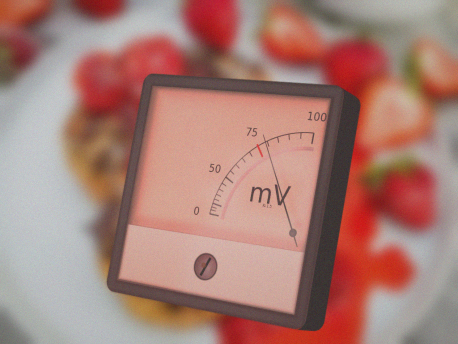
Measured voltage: 80,mV
